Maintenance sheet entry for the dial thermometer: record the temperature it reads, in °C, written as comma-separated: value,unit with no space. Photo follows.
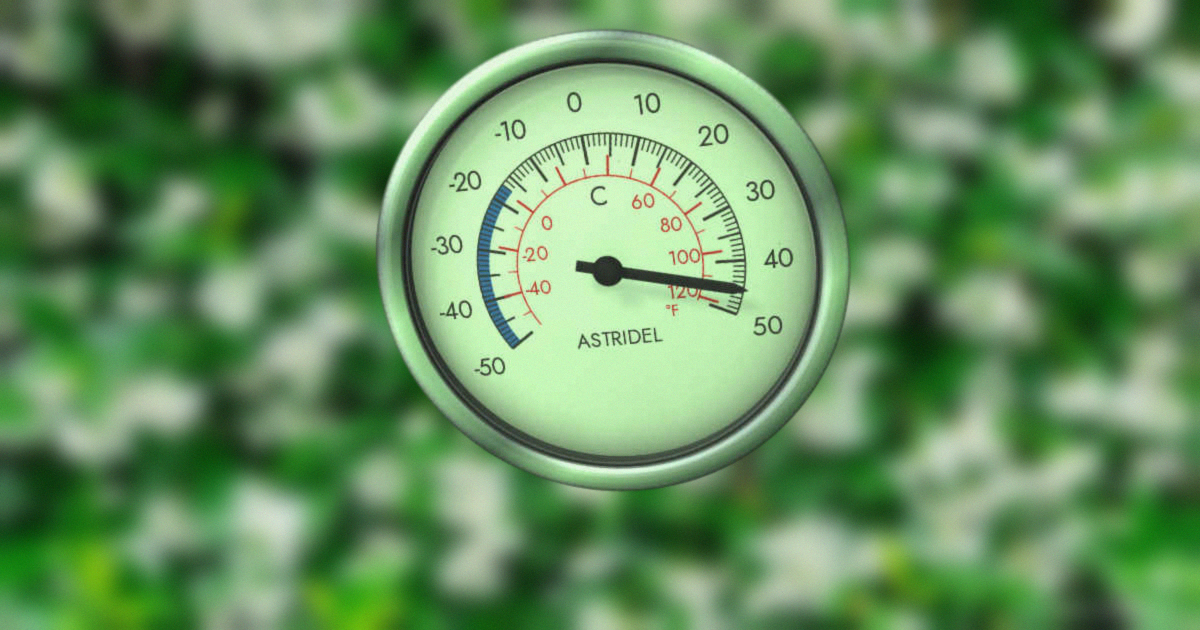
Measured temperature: 45,°C
